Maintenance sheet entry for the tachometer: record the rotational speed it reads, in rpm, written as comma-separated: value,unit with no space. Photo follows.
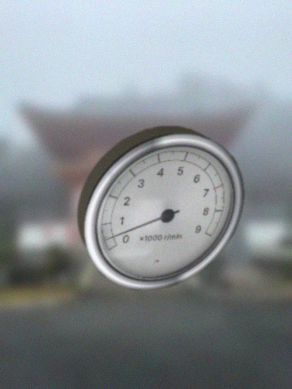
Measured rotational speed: 500,rpm
